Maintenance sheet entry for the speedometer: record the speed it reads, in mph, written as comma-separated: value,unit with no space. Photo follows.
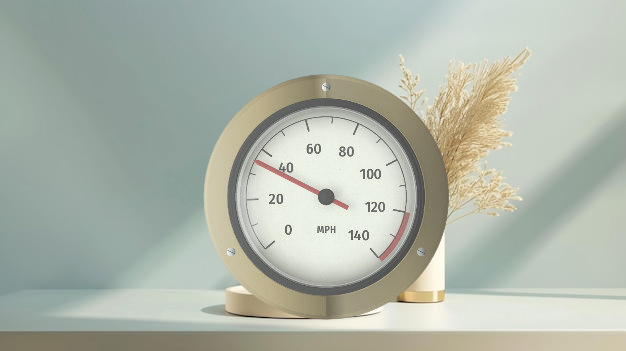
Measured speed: 35,mph
